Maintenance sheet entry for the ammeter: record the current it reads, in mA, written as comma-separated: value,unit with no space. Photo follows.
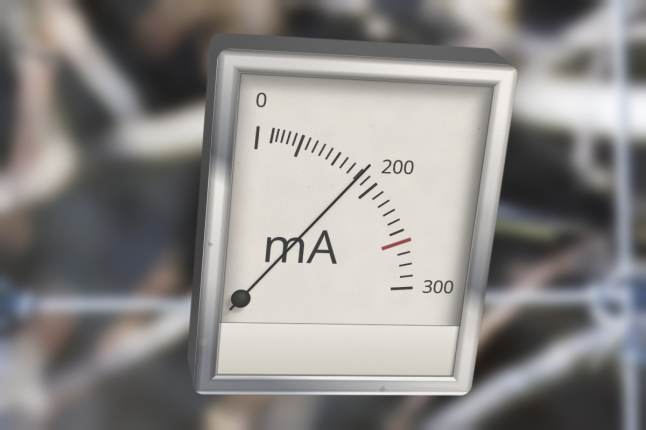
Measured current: 180,mA
